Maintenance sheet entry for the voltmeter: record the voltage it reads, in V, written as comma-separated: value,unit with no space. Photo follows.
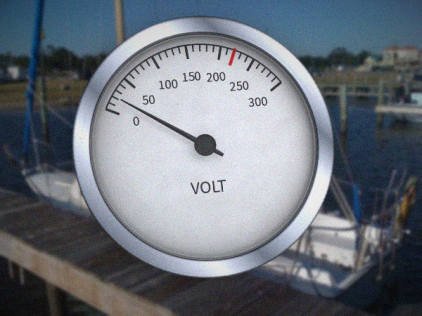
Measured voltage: 20,V
